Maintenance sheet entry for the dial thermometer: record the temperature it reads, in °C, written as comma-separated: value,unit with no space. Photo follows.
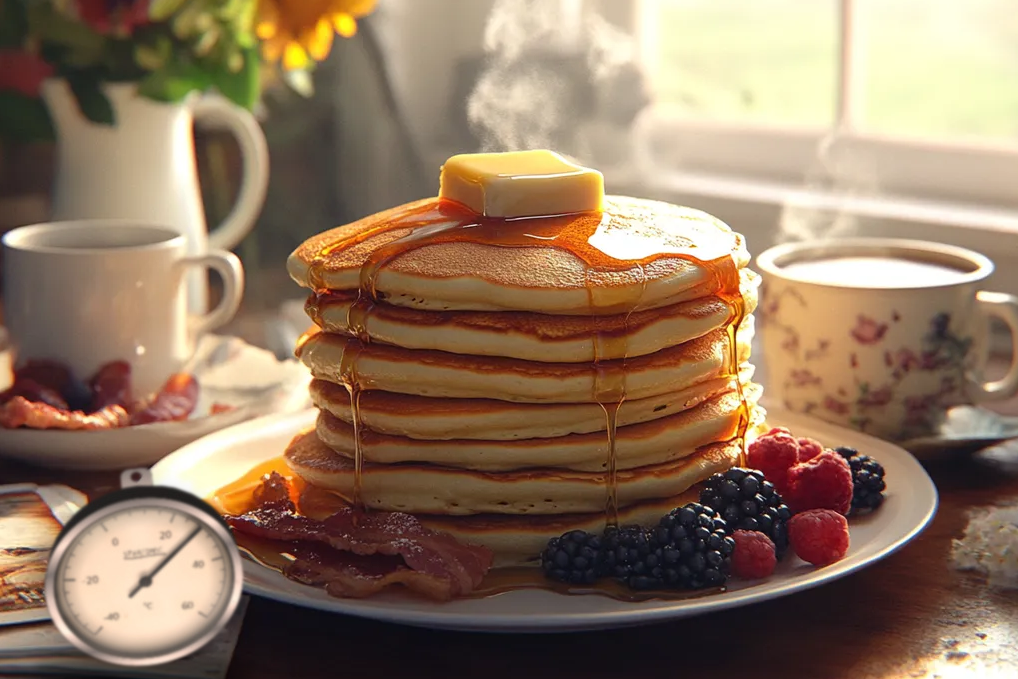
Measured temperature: 28,°C
